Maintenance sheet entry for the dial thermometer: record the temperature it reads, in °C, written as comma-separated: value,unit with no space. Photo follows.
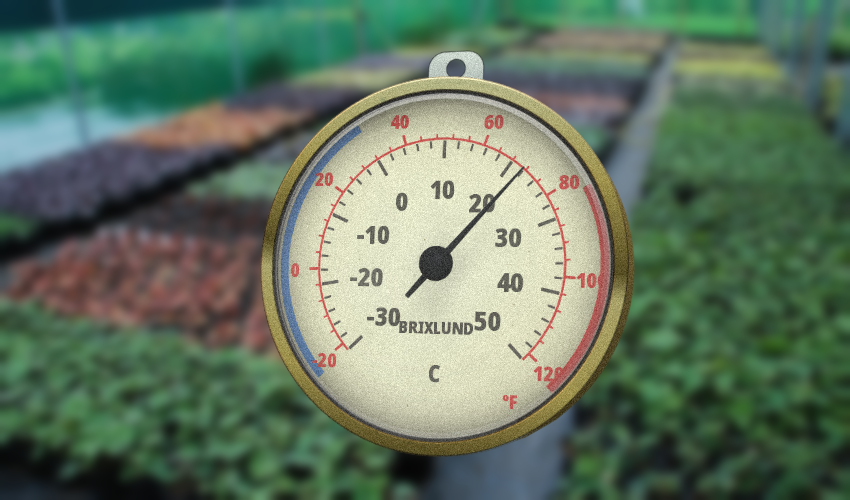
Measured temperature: 22,°C
